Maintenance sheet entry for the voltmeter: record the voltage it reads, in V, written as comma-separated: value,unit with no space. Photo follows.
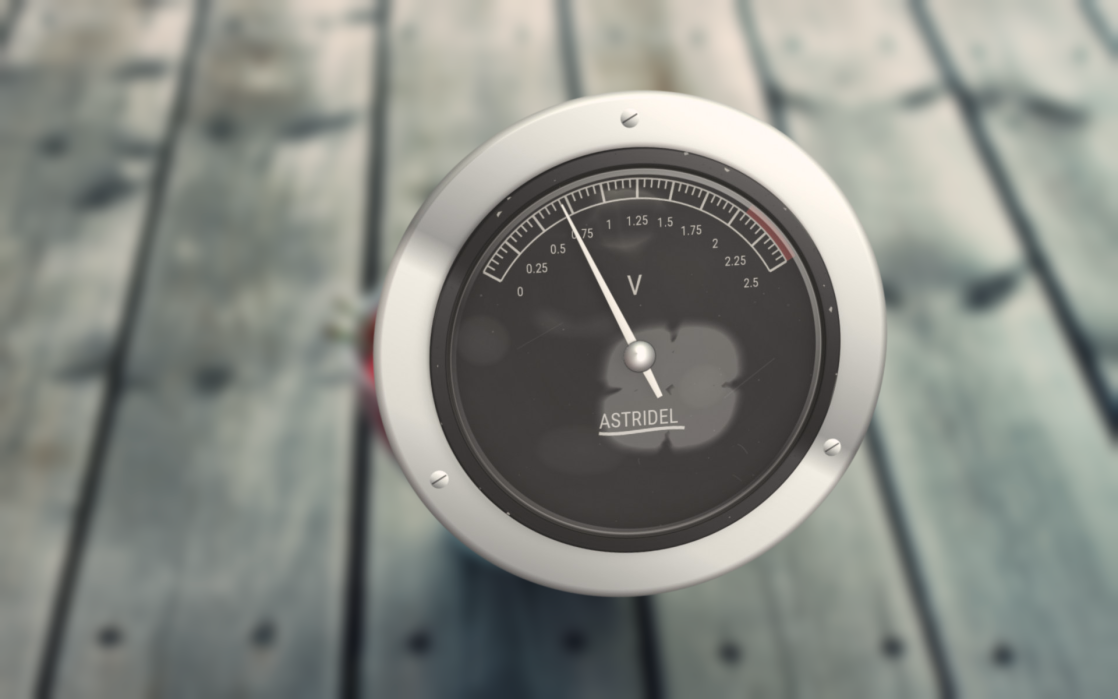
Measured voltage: 0.7,V
